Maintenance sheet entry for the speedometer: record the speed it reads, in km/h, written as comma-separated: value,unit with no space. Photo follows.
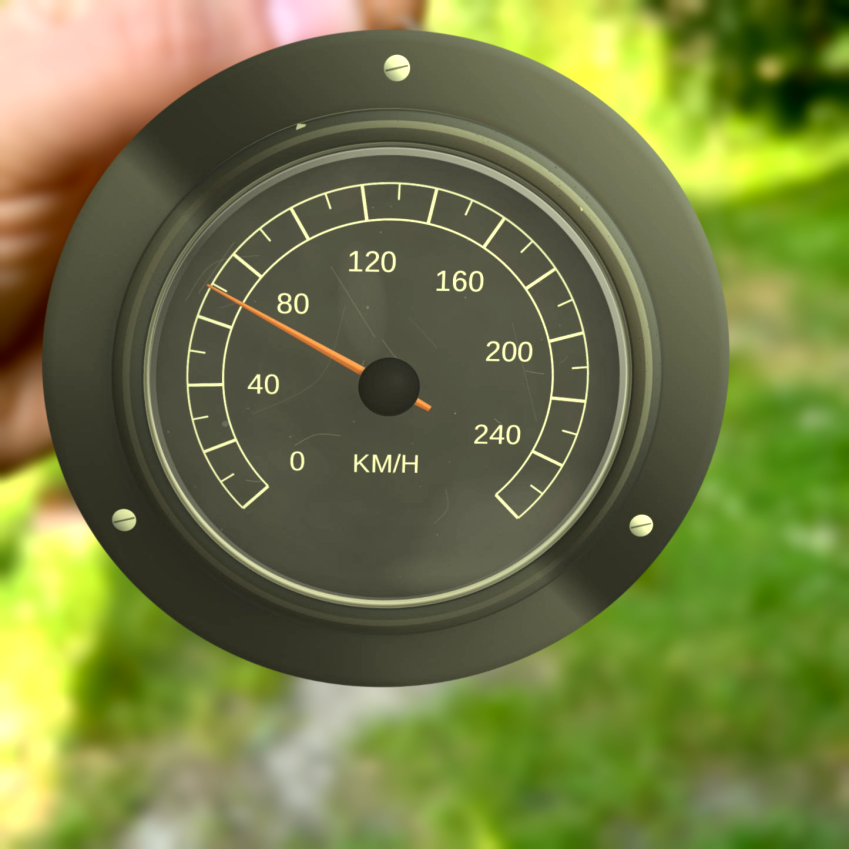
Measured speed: 70,km/h
